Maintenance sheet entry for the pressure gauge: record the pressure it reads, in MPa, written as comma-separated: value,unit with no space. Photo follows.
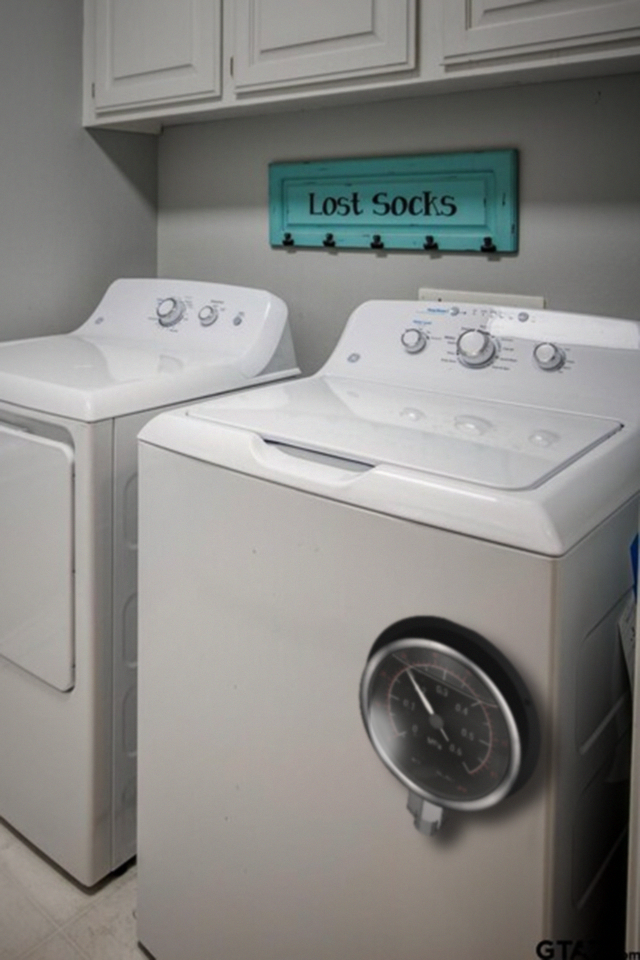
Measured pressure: 0.2,MPa
